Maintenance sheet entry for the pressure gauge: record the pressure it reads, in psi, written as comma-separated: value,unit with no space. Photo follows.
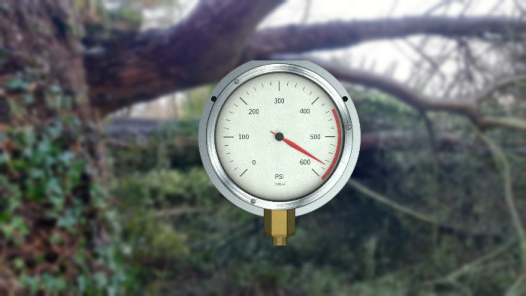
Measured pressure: 570,psi
